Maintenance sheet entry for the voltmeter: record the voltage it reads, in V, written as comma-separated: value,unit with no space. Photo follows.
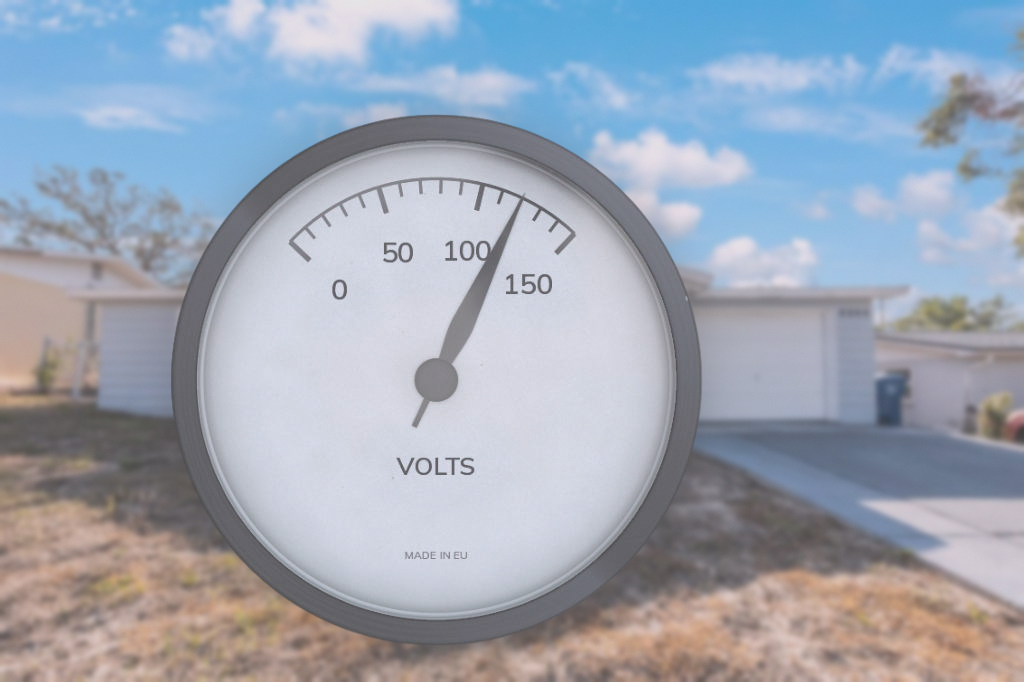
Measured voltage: 120,V
